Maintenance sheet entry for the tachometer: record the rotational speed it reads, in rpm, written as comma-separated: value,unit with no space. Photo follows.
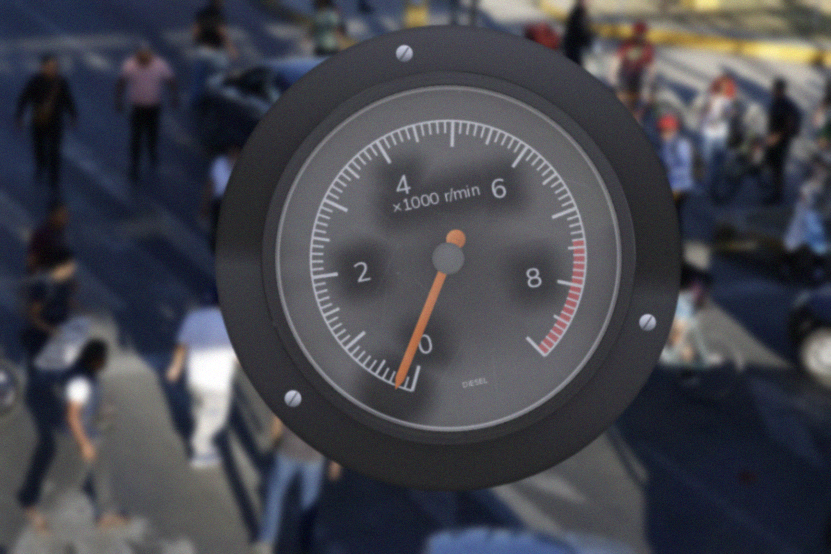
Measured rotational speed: 200,rpm
